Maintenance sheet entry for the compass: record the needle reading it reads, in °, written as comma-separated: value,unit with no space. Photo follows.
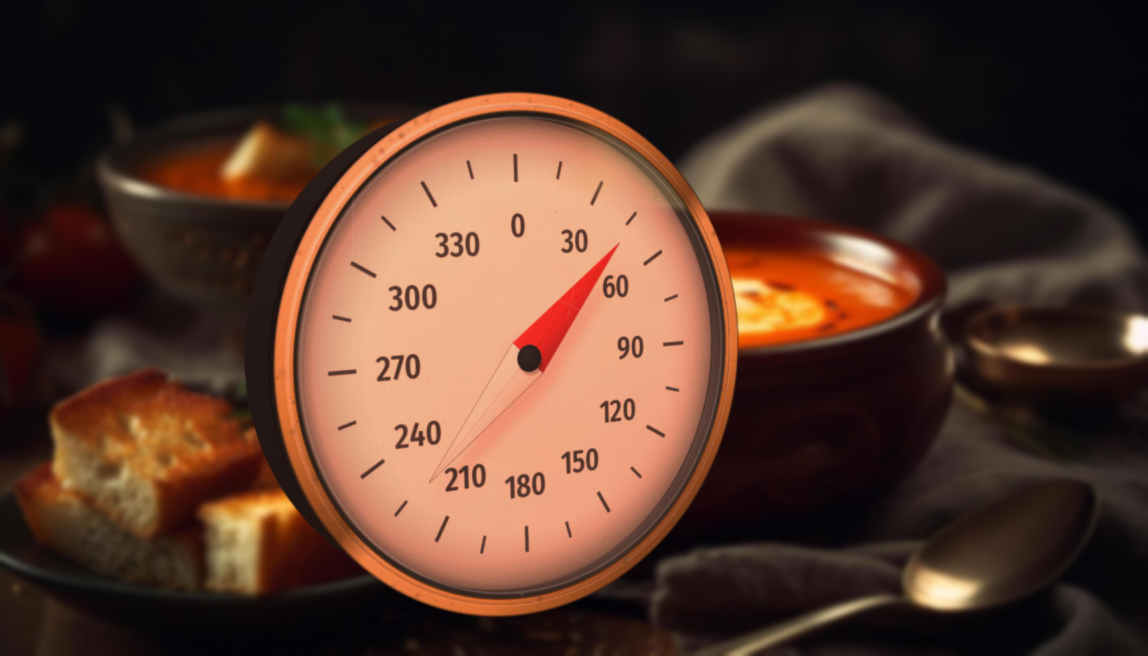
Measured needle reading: 45,°
